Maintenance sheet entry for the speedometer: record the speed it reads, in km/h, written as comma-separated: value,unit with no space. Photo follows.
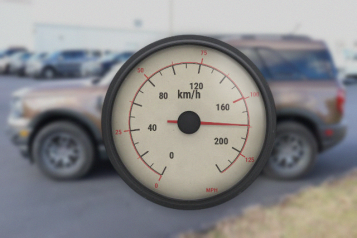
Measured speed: 180,km/h
